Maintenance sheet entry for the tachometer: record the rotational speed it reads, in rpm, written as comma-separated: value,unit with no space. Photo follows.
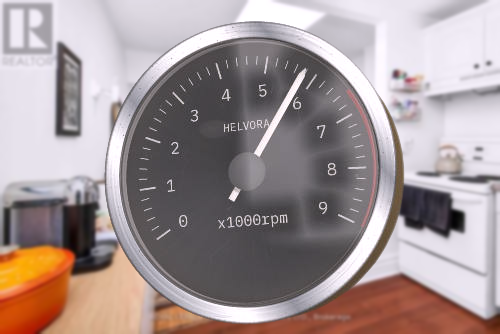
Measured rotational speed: 5800,rpm
